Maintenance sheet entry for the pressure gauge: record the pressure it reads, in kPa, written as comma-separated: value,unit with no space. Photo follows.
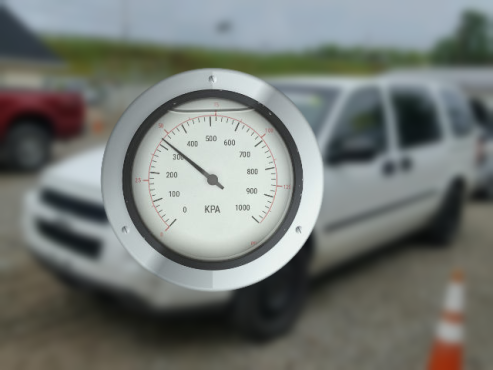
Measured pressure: 320,kPa
